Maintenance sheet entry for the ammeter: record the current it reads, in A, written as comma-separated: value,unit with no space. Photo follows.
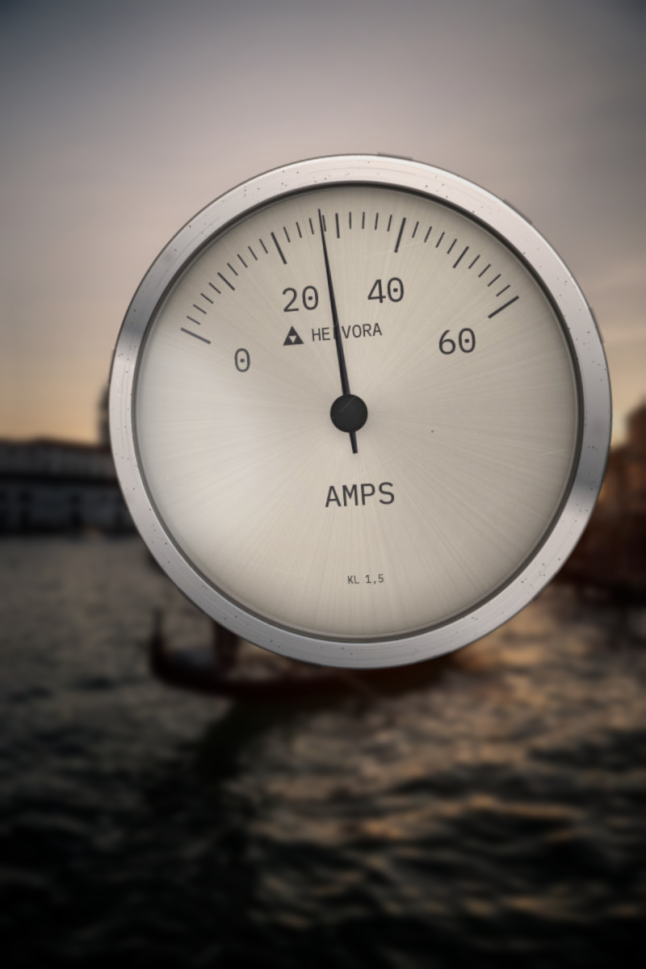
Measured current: 28,A
